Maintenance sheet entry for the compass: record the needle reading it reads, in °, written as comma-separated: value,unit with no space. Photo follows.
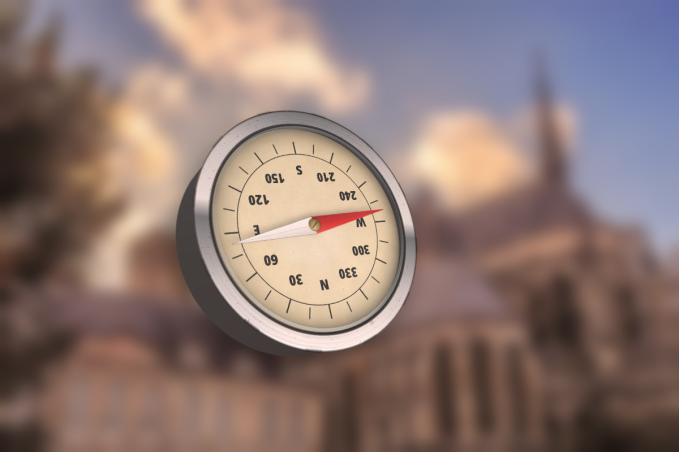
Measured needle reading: 262.5,°
